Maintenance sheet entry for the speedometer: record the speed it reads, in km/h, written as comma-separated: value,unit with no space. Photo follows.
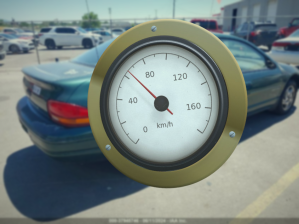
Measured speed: 65,km/h
